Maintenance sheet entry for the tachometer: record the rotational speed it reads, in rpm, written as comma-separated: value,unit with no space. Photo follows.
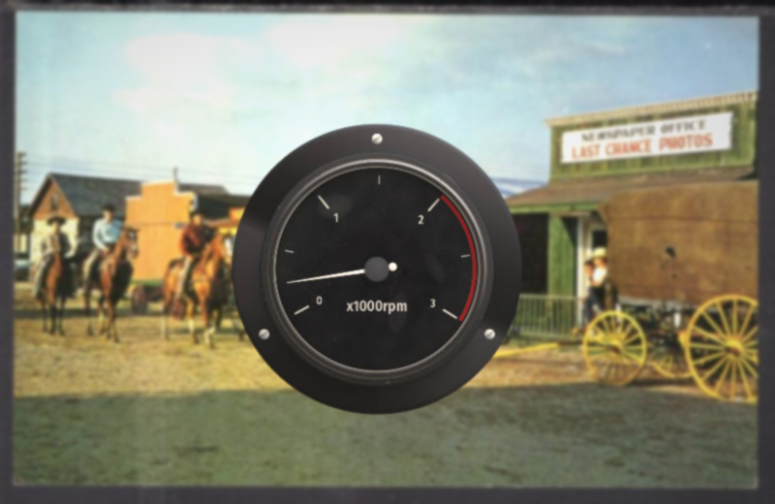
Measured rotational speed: 250,rpm
